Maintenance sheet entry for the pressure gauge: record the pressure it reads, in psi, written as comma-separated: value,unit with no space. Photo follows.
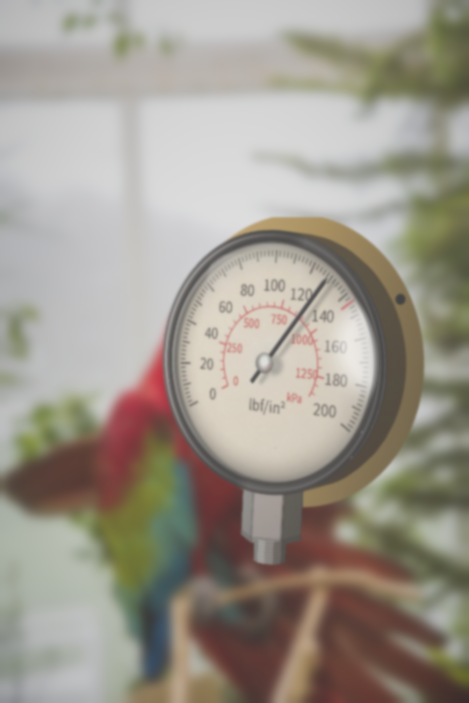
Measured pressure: 130,psi
